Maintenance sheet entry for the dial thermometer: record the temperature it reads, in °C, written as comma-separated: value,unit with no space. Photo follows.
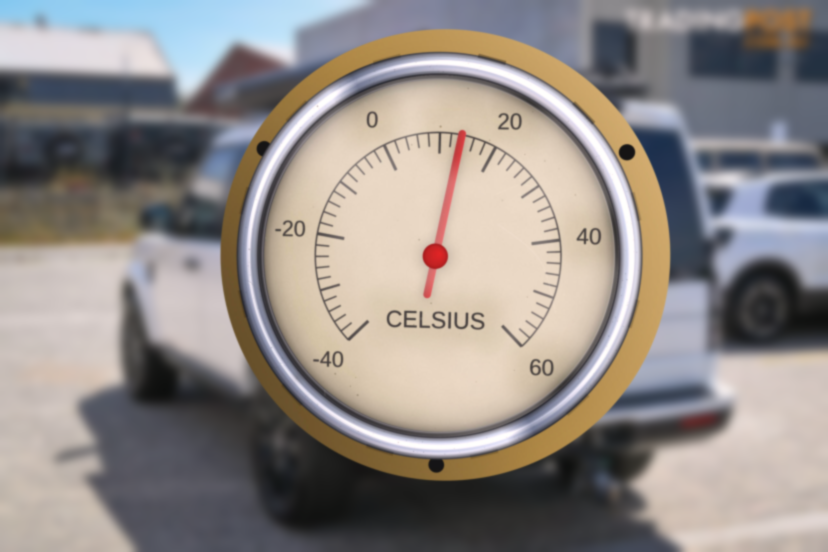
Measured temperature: 14,°C
